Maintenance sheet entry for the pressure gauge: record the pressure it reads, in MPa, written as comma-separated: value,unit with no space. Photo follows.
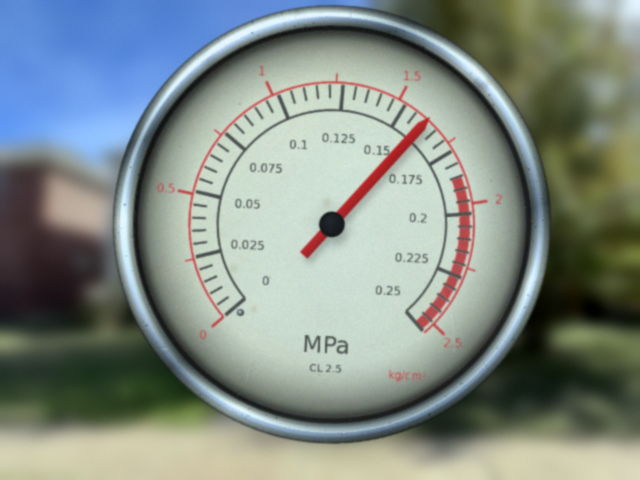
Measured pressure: 0.16,MPa
